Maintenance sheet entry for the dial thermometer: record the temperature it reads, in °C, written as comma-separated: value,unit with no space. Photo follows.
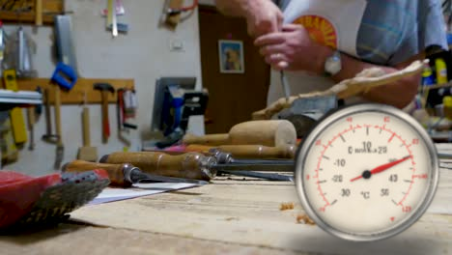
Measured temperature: 30,°C
